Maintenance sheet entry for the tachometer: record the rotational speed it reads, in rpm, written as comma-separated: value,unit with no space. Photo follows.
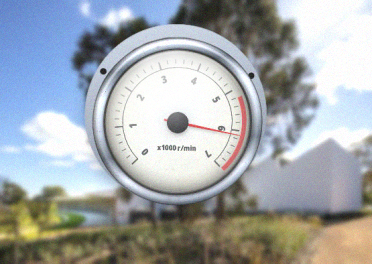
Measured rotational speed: 6100,rpm
